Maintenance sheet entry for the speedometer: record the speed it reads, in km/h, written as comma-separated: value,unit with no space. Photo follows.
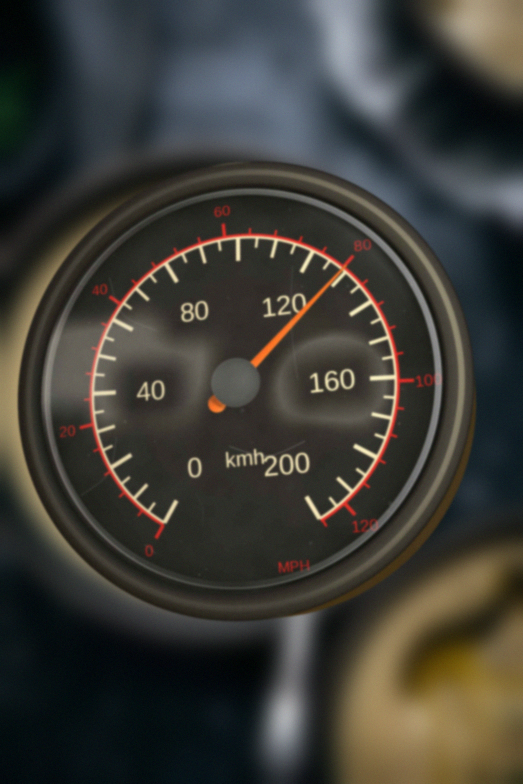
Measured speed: 130,km/h
